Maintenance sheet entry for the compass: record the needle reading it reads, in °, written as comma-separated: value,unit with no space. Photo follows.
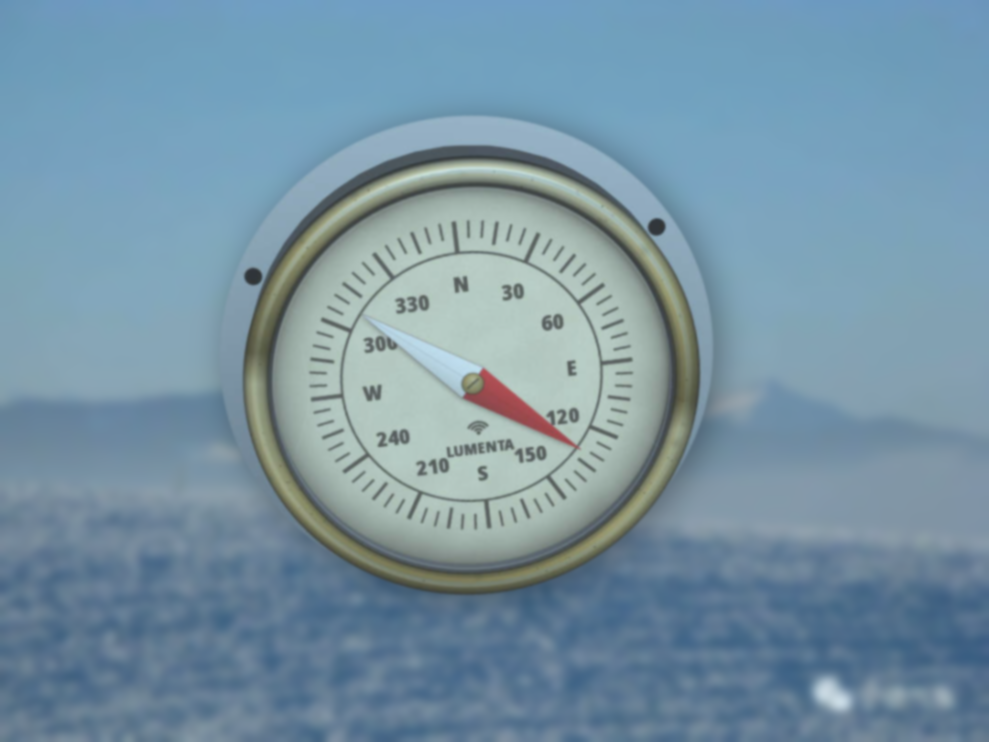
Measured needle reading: 130,°
